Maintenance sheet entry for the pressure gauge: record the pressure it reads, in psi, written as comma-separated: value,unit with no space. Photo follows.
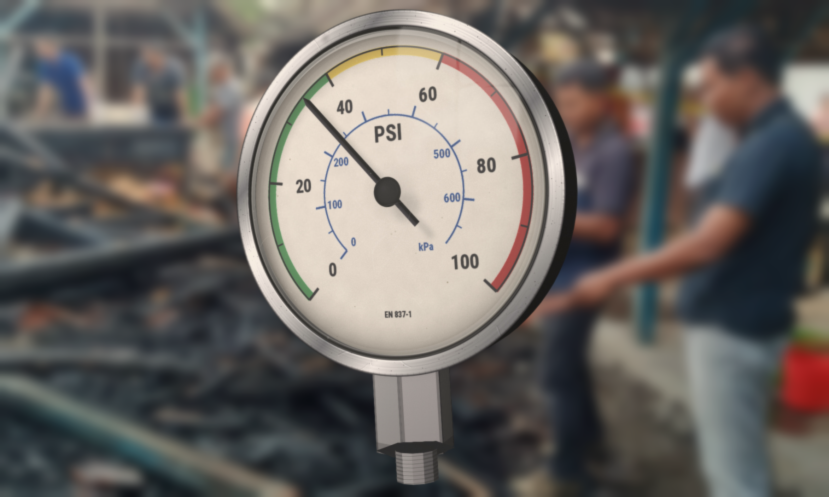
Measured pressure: 35,psi
